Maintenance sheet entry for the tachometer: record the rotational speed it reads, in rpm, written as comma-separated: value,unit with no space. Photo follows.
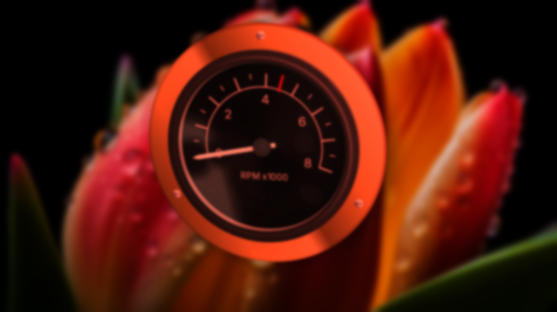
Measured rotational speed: 0,rpm
